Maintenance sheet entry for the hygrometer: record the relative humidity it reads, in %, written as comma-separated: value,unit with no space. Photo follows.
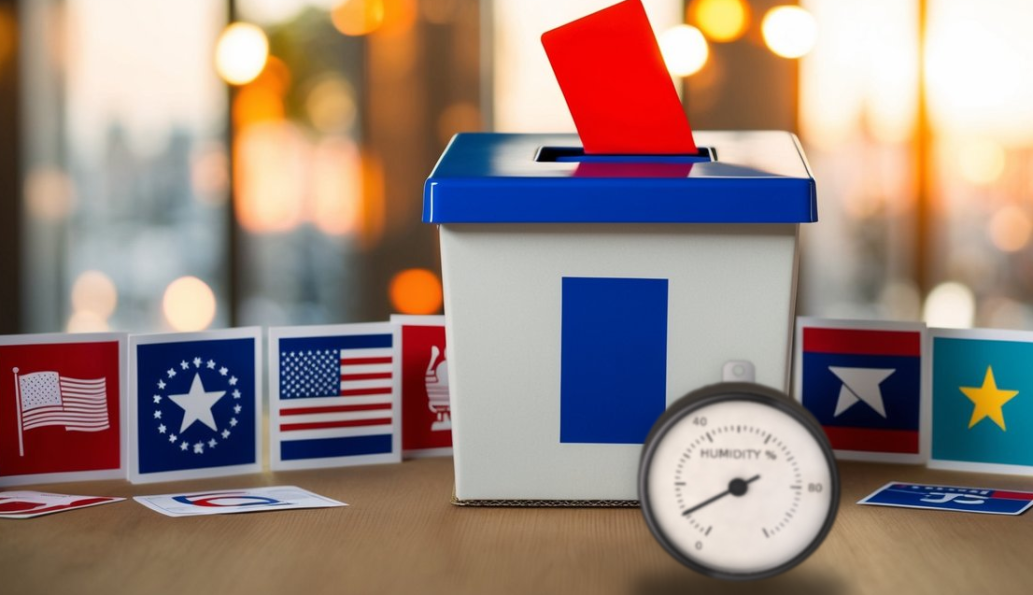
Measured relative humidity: 10,%
